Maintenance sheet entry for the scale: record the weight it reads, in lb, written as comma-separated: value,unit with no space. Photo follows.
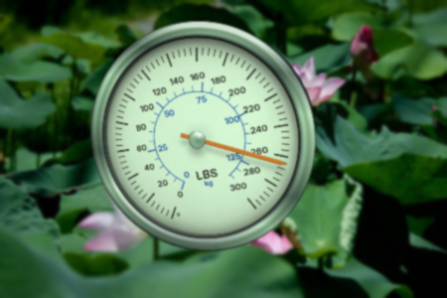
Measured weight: 264,lb
